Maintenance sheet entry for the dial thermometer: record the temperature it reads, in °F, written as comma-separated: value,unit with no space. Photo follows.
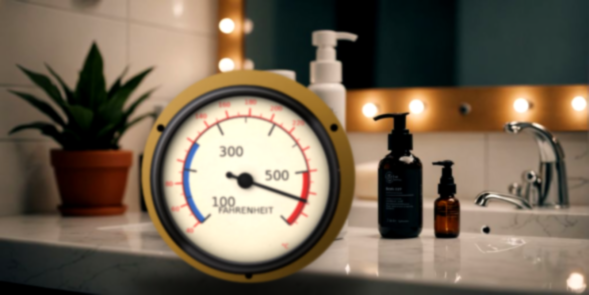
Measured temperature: 550,°F
